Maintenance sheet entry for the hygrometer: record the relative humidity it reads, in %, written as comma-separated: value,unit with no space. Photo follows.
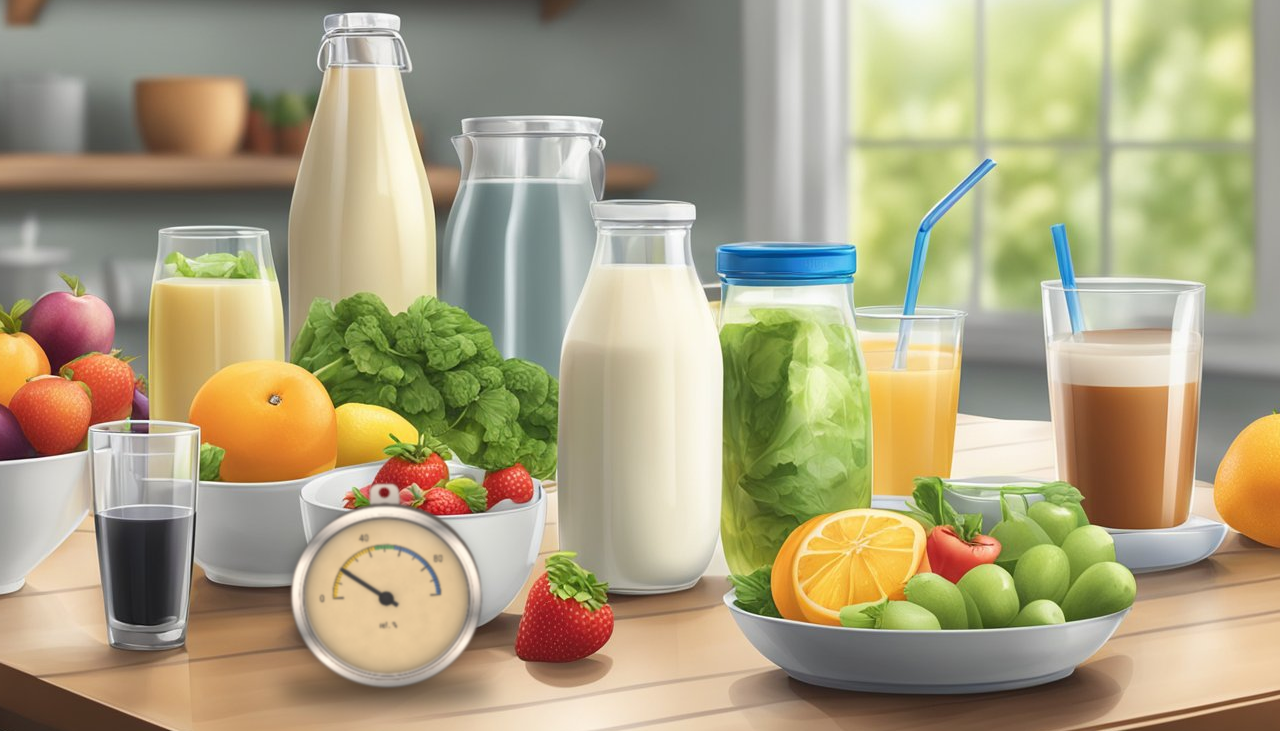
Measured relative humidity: 20,%
